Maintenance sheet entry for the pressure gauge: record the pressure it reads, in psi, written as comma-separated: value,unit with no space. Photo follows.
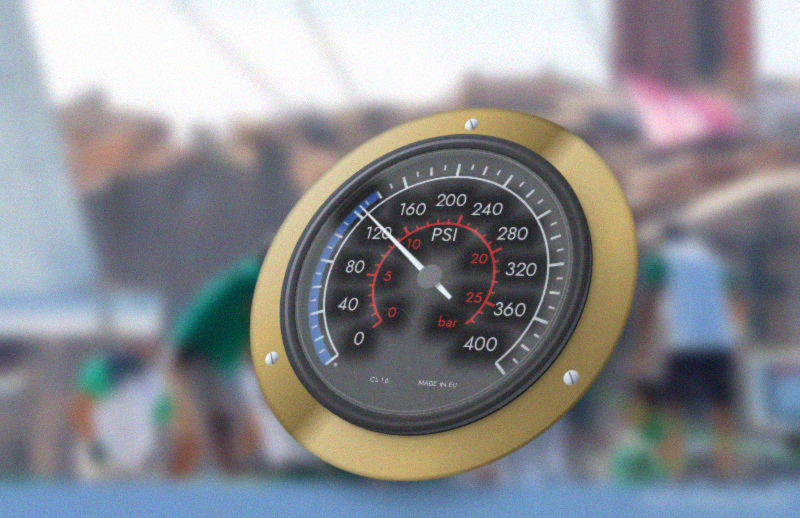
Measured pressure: 125,psi
